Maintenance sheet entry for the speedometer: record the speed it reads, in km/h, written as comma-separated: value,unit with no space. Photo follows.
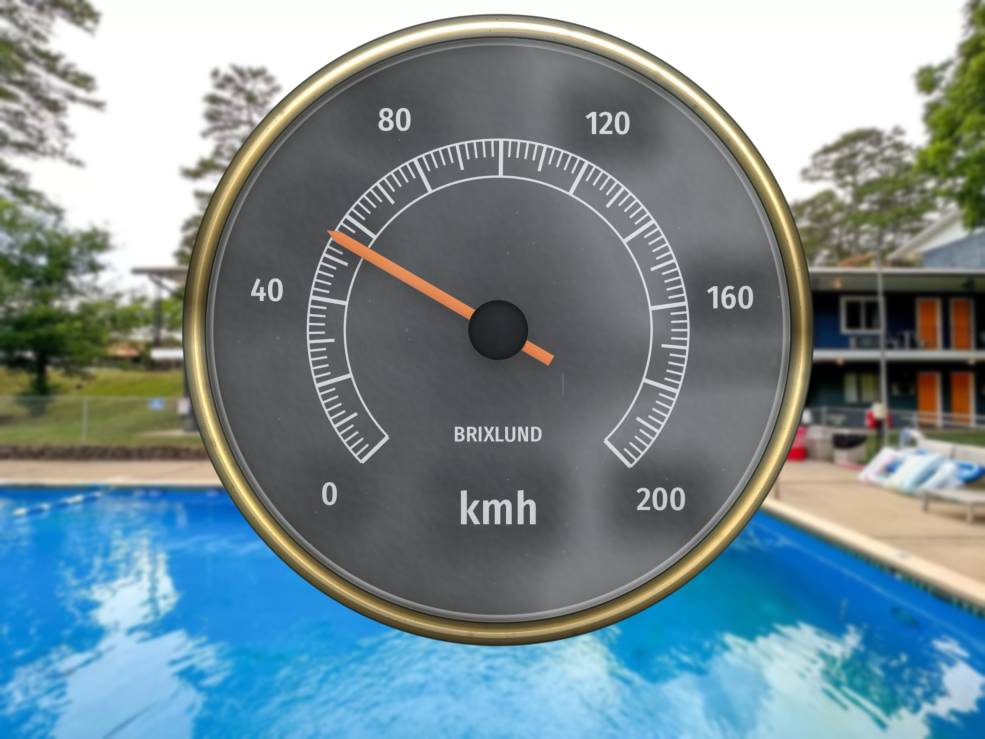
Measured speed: 55,km/h
